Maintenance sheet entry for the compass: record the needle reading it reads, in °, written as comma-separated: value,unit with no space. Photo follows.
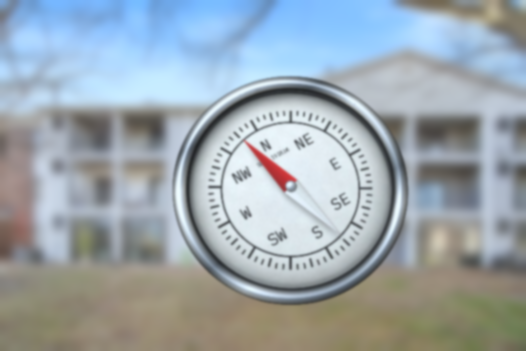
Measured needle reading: 345,°
